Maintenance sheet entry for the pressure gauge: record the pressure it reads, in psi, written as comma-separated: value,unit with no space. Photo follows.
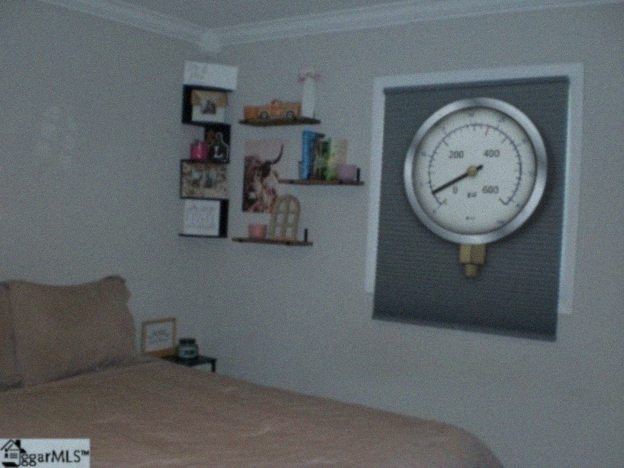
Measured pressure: 40,psi
